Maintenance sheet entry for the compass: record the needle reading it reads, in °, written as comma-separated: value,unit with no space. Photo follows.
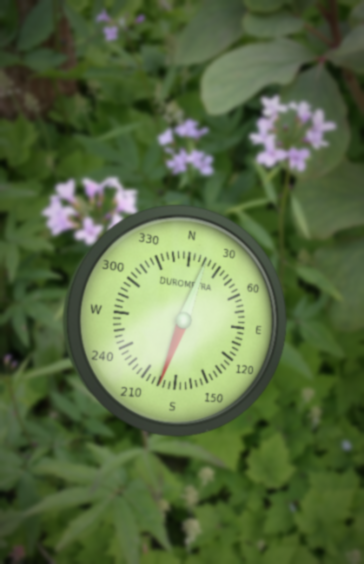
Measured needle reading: 195,°
